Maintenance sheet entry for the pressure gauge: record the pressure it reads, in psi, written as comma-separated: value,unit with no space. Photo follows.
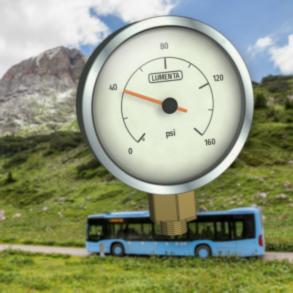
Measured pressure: 40,psi
